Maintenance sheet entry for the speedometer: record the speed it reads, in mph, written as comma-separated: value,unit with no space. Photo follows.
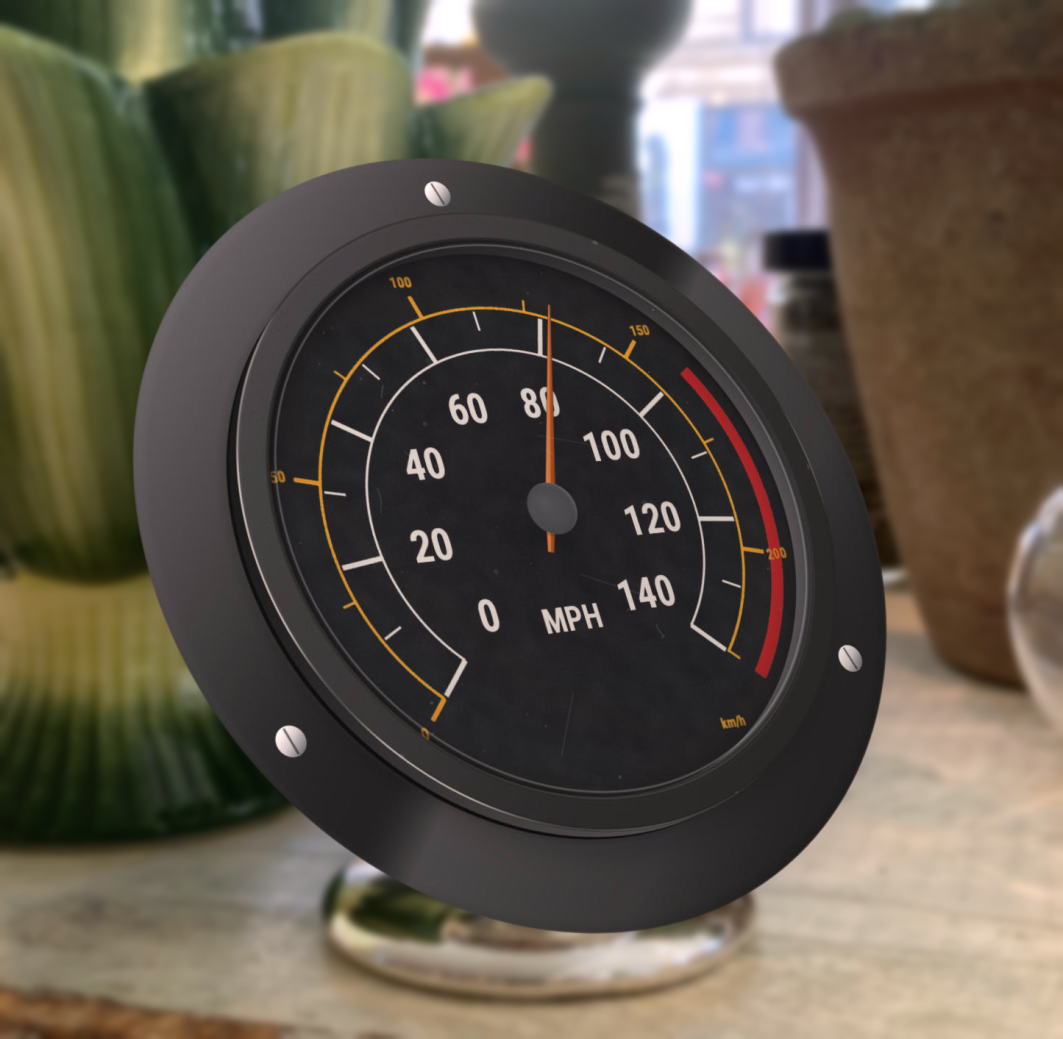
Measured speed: 80,mph
